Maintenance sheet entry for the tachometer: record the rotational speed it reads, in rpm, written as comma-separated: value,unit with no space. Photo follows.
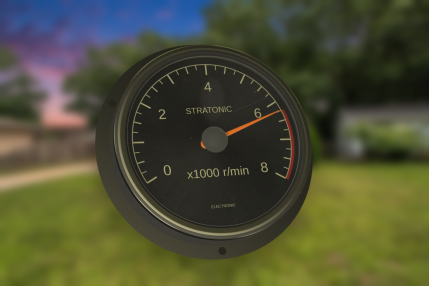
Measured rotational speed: 6250,rpm
